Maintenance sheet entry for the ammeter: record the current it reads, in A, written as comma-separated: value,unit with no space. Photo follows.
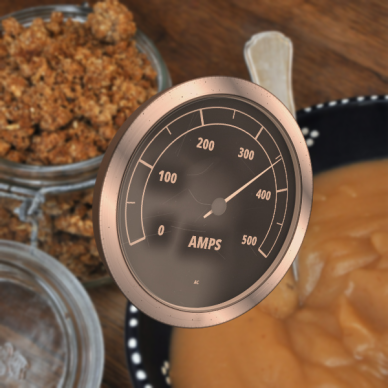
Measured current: 350,A
